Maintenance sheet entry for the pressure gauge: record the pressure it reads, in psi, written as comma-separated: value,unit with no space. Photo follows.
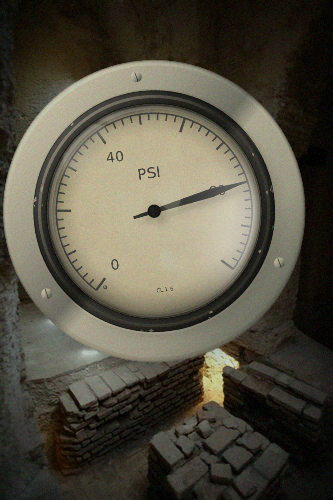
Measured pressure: 80,psi
